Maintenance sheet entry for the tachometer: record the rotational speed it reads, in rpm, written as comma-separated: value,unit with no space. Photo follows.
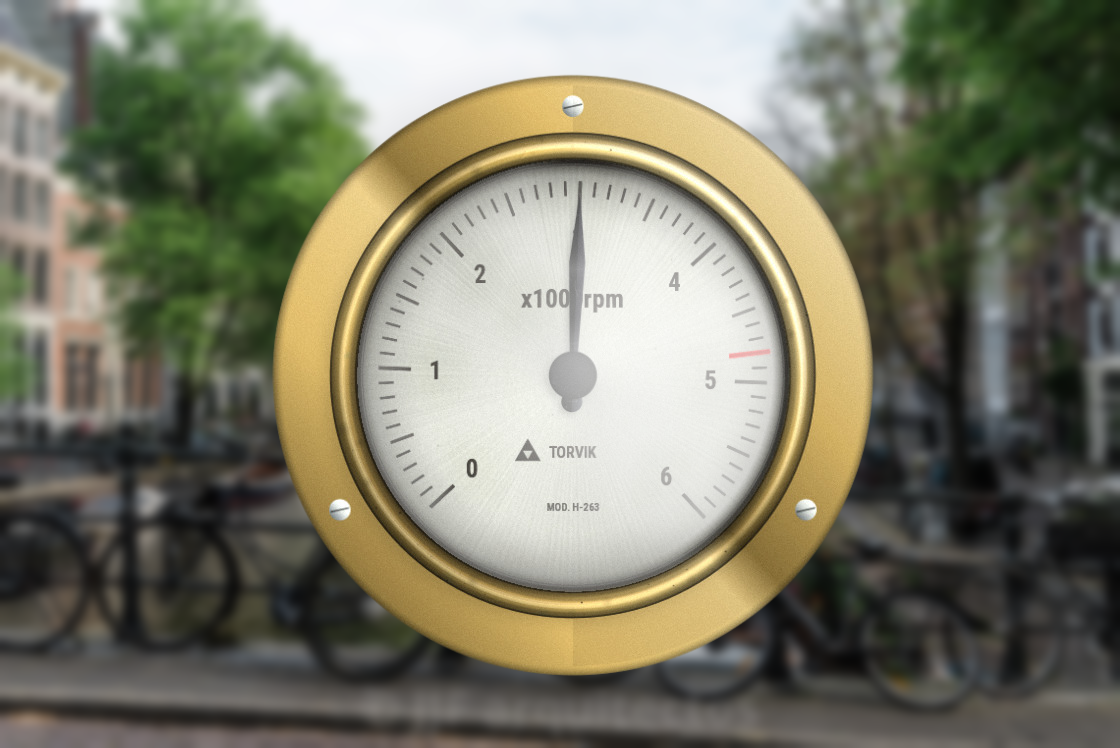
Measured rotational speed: 3000,rpm
